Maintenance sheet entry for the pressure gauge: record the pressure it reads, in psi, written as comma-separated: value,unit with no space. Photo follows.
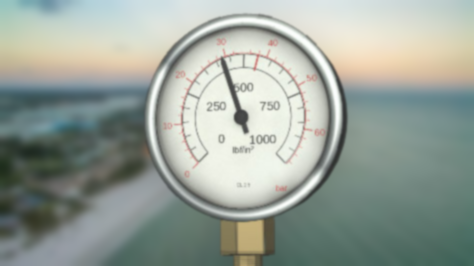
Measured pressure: 425,psi
